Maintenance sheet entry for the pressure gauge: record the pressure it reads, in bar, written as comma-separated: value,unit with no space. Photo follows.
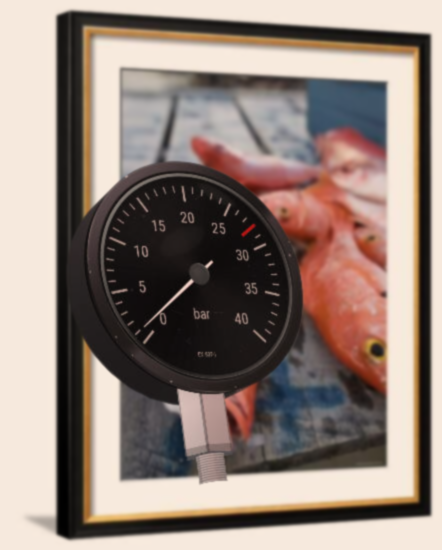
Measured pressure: 1,bar
